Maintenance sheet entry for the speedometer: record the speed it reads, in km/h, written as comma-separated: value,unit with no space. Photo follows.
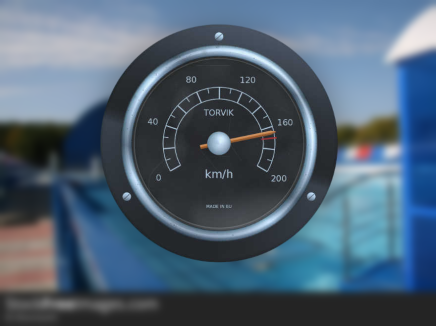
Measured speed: 165,km/h
